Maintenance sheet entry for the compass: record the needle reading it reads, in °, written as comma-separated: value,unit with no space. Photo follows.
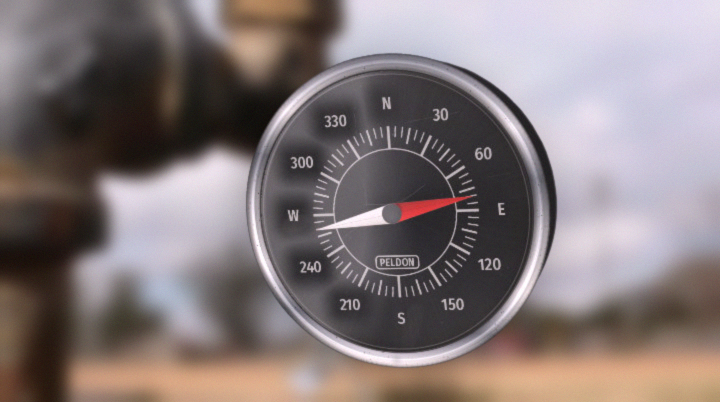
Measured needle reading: 80,°
